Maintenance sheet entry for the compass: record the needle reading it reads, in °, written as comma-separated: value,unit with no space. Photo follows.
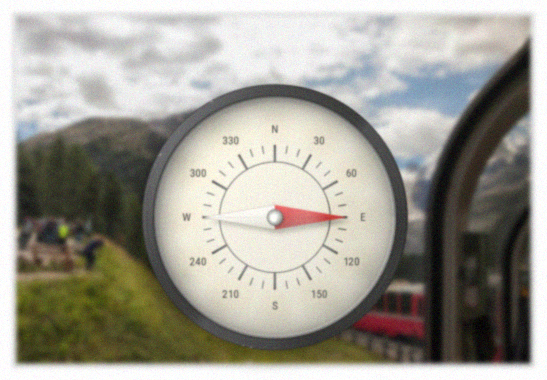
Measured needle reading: 90,°
